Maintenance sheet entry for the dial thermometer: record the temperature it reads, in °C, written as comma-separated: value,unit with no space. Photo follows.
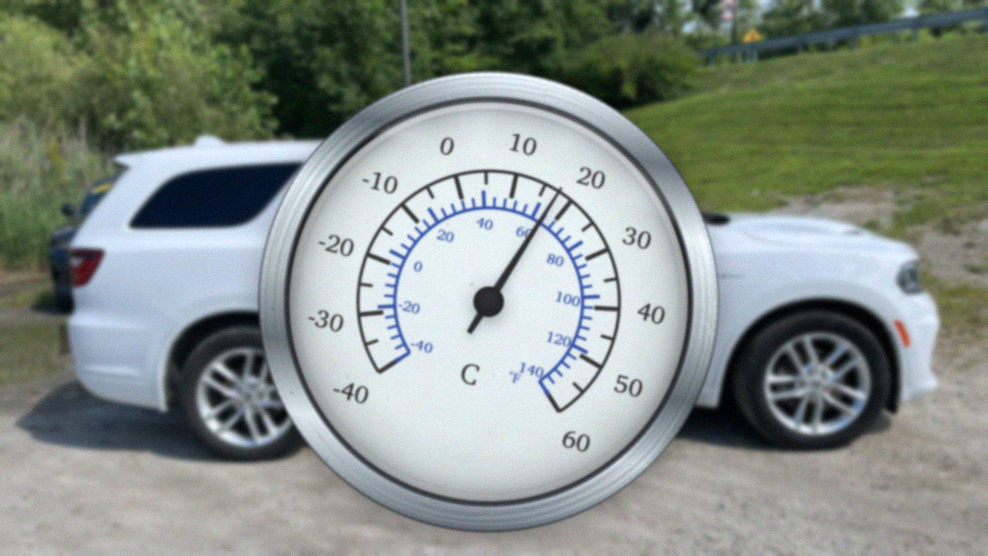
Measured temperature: 17.5,°C
